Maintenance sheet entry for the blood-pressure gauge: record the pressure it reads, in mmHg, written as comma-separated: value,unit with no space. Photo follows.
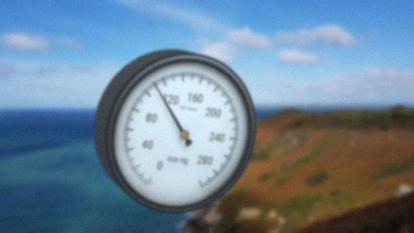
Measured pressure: 110,mmHg
